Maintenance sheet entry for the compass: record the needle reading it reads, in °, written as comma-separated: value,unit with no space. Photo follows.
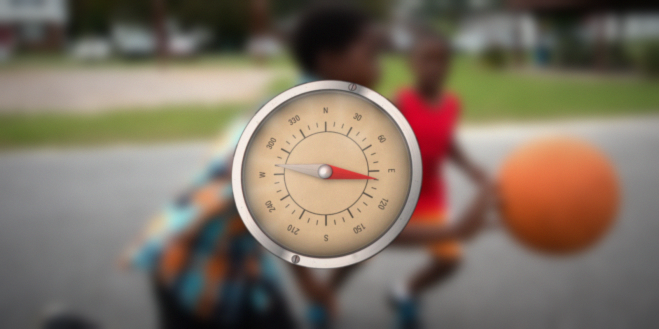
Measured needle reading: 100,°
